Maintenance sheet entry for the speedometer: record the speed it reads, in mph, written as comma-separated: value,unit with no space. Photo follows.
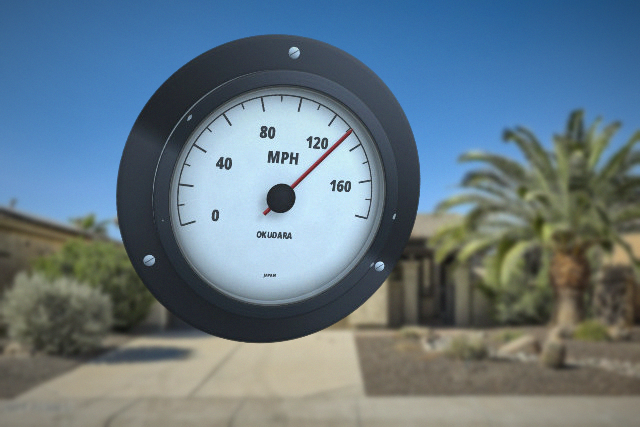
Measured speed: 130,mph
